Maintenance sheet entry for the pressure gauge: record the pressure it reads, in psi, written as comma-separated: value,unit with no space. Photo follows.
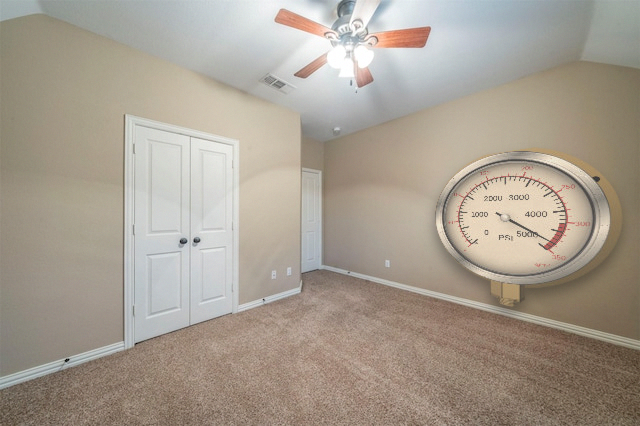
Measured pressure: 4800,psi
